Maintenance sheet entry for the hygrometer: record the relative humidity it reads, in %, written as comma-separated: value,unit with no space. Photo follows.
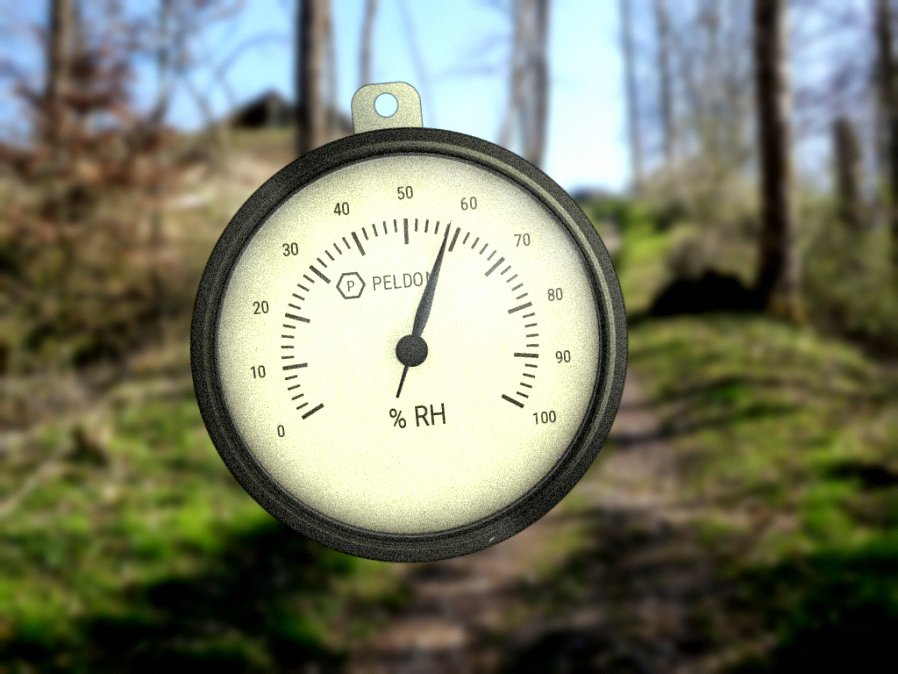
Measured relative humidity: 58,%
